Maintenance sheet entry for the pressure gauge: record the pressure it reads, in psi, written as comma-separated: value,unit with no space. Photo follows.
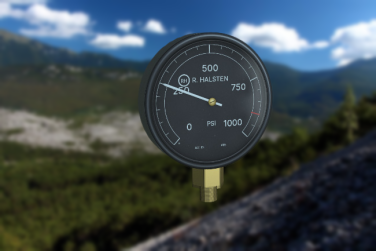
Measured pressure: 250,psi
